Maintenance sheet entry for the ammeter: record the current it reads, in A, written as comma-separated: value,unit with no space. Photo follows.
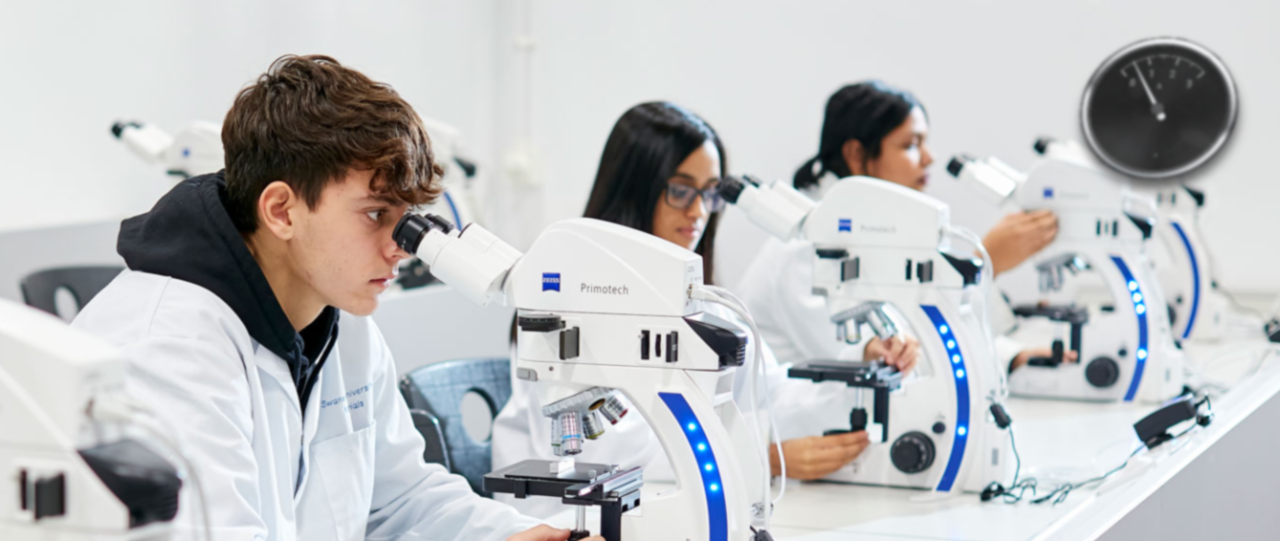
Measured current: 0.5,A
